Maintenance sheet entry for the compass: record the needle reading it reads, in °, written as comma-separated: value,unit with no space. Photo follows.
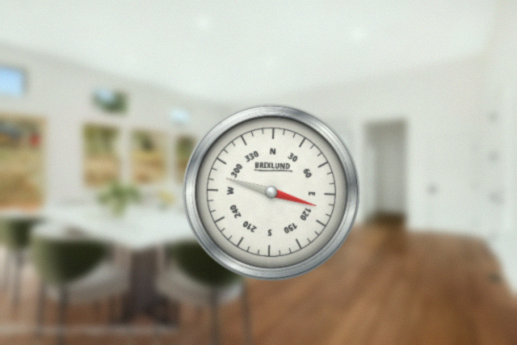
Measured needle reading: 105,°
